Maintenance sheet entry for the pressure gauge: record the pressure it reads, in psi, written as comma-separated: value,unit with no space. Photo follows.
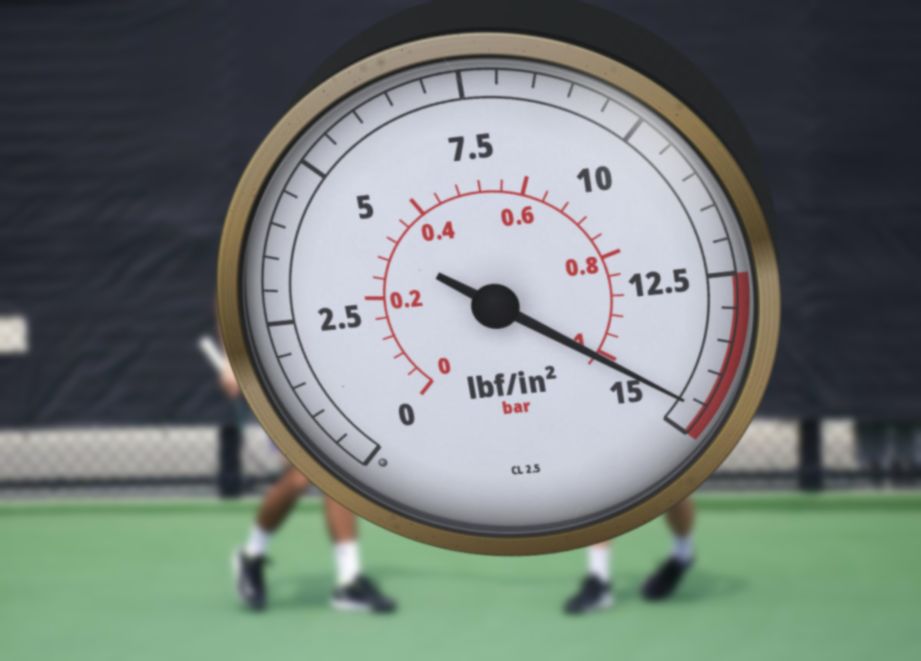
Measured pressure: 14.5,psi
